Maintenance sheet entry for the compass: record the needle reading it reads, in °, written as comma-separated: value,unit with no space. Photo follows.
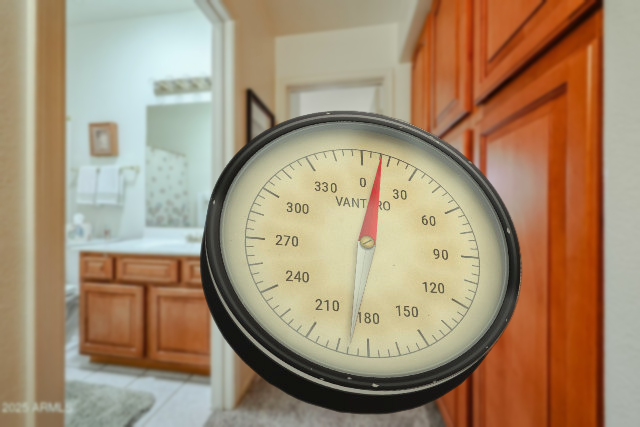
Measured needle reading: 10,°
